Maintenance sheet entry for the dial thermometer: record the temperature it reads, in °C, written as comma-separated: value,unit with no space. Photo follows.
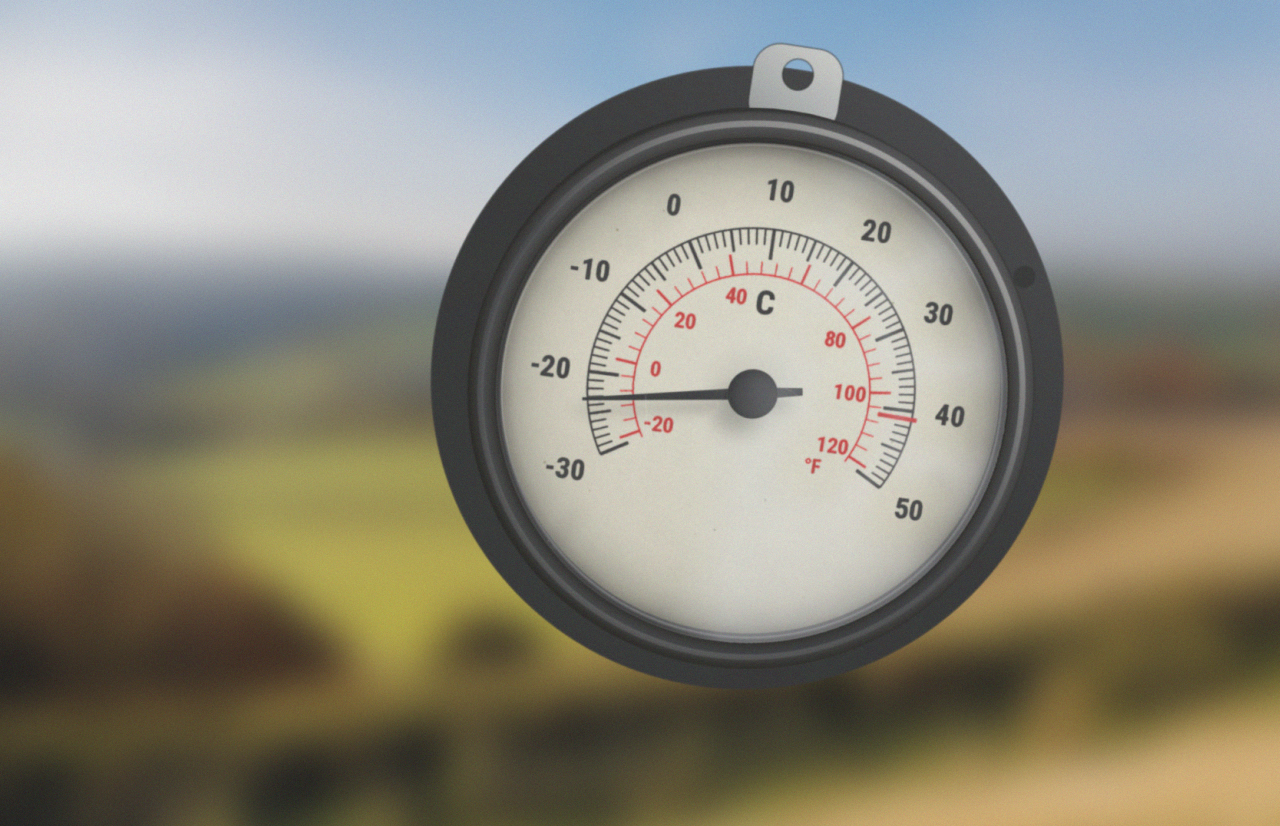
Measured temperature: -23,°C
